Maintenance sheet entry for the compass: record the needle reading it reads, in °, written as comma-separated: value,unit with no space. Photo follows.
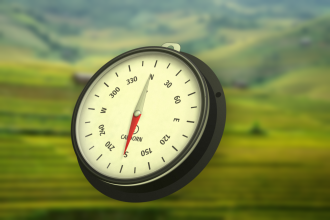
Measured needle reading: 180,°
